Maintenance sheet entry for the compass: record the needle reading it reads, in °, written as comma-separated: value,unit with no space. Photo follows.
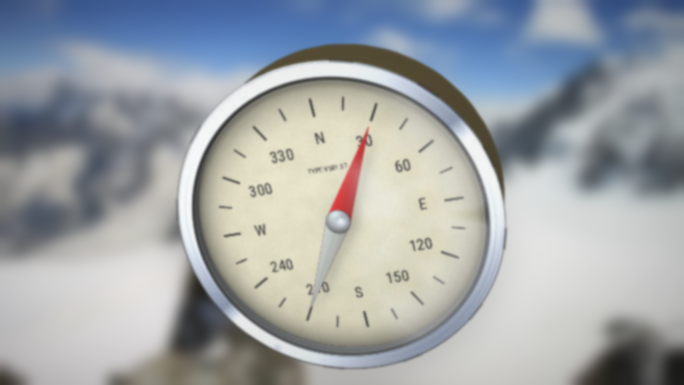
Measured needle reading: 30,°
